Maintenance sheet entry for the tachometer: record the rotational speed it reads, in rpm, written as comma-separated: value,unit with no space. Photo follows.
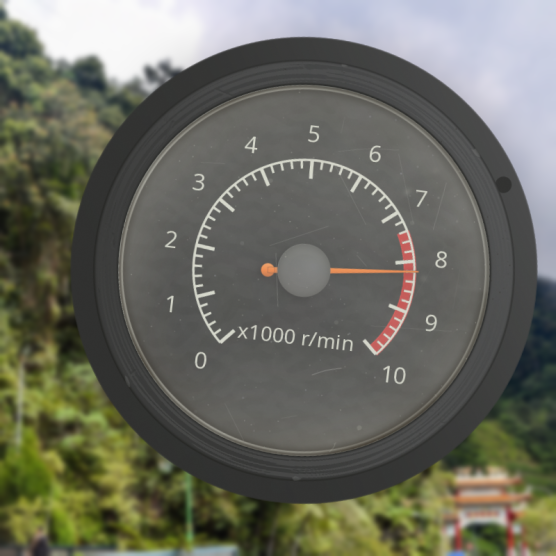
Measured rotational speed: 8200,rpm
